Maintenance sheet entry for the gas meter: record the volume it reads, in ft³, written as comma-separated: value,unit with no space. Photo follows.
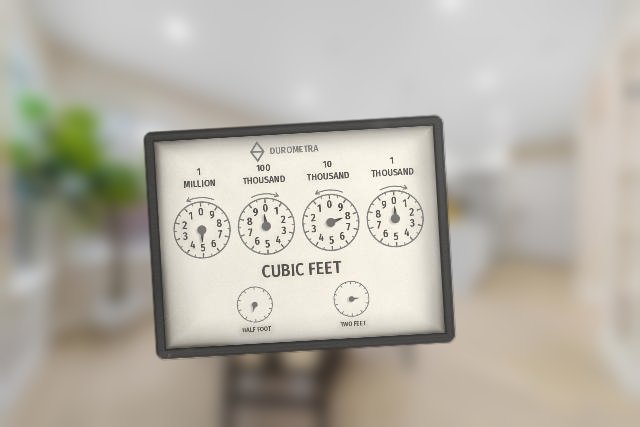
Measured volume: 498000,ft³
